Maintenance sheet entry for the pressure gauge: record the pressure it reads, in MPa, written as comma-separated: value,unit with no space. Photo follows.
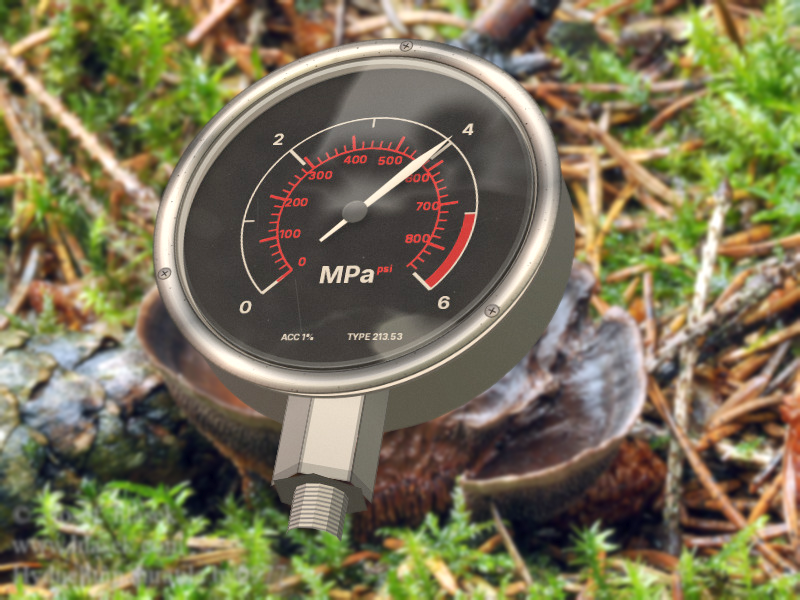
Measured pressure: 4,MPa
